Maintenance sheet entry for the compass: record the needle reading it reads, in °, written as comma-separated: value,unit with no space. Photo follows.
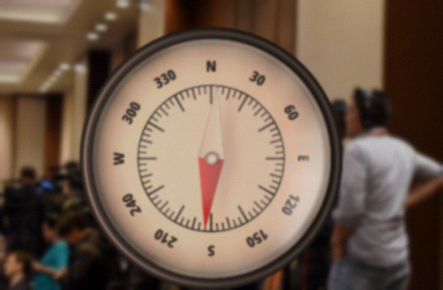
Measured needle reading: 185,°
